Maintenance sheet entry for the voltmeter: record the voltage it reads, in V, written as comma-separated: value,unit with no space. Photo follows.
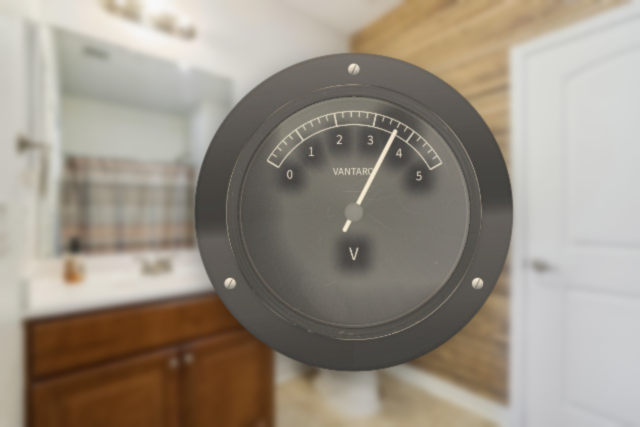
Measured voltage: 3.6,V
